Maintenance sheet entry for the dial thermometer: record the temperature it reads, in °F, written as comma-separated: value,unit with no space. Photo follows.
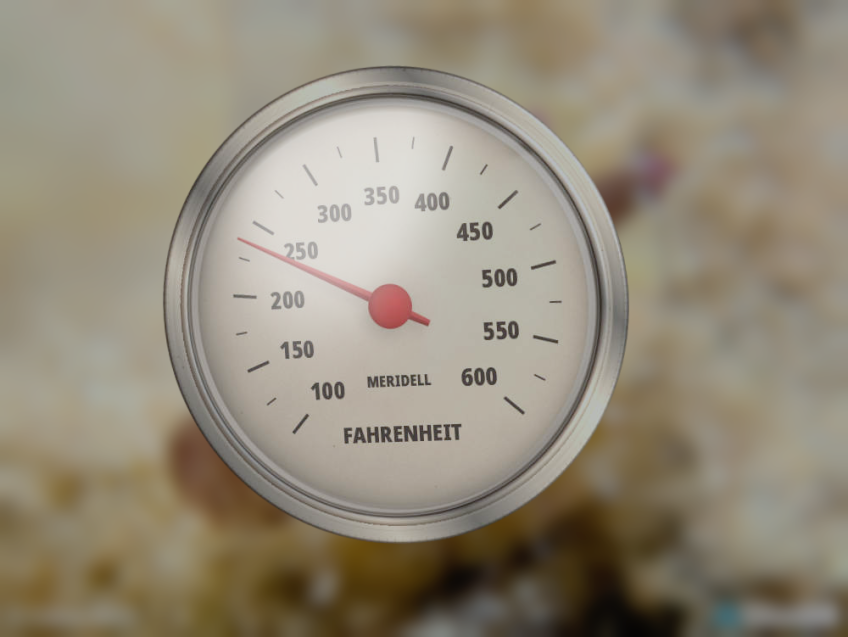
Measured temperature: 237.5,°F
